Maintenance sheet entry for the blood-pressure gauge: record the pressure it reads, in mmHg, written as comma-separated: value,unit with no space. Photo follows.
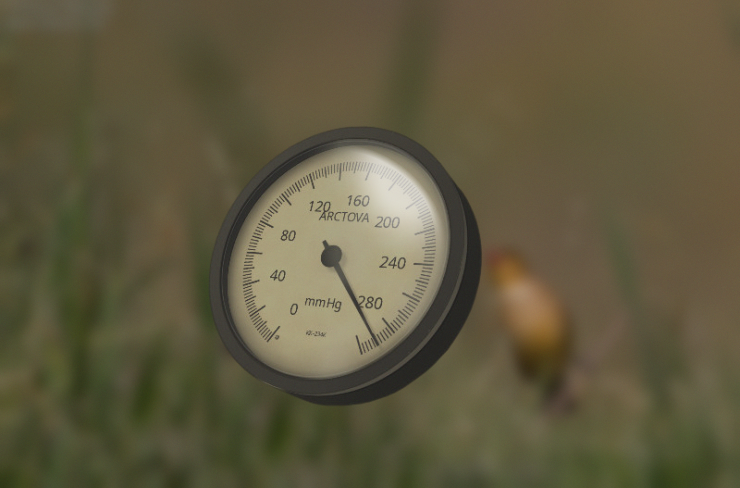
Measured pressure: 290,mmHg
